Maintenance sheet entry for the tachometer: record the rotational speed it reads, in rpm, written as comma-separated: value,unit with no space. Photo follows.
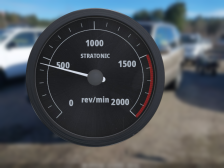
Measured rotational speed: 450,rpm
